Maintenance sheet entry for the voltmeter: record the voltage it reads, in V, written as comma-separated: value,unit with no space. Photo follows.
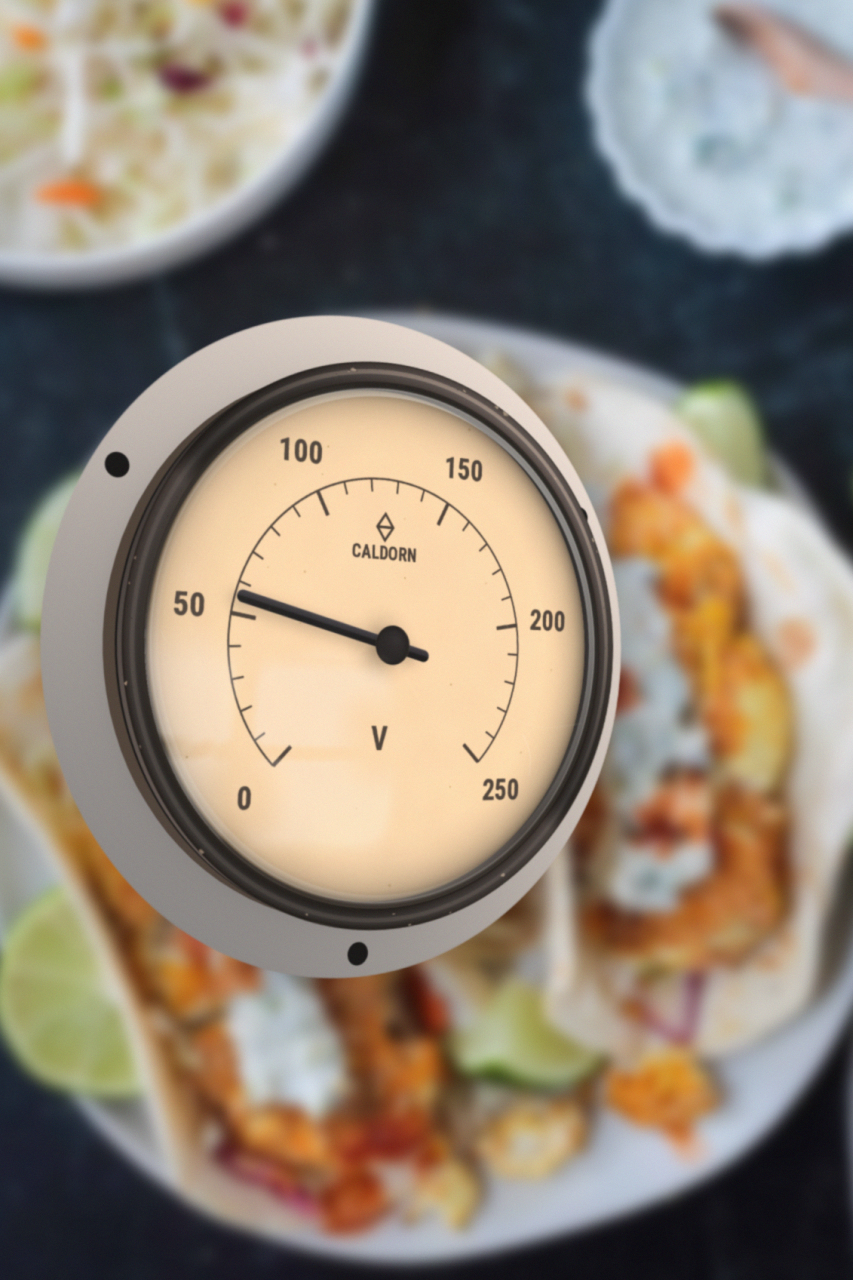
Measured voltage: 55,V
